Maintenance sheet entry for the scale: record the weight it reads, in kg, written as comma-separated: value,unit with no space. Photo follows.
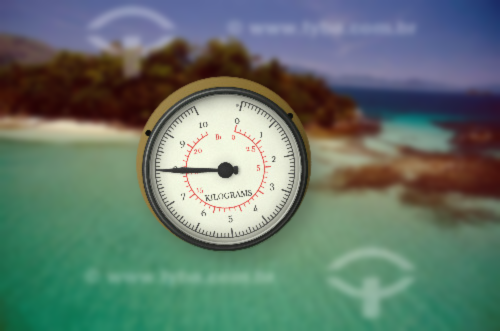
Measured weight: 8,kg
